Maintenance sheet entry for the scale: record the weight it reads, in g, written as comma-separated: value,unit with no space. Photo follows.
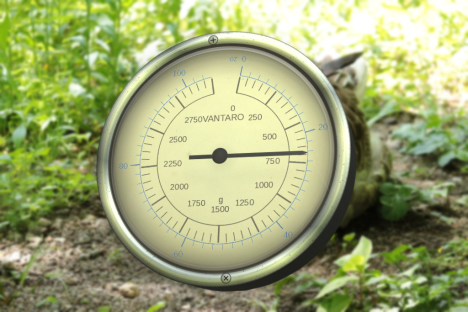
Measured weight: 700,g
